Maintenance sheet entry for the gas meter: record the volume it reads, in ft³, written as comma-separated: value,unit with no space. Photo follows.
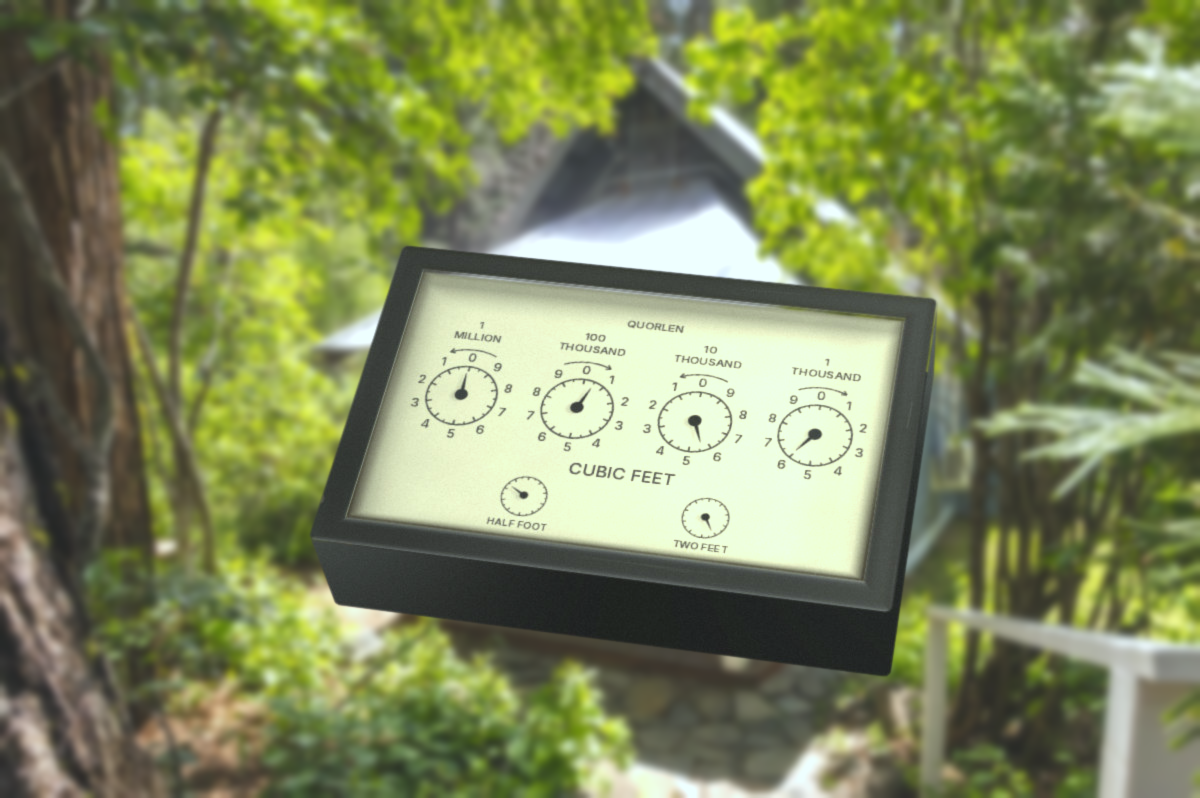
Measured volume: 5600,ft³
